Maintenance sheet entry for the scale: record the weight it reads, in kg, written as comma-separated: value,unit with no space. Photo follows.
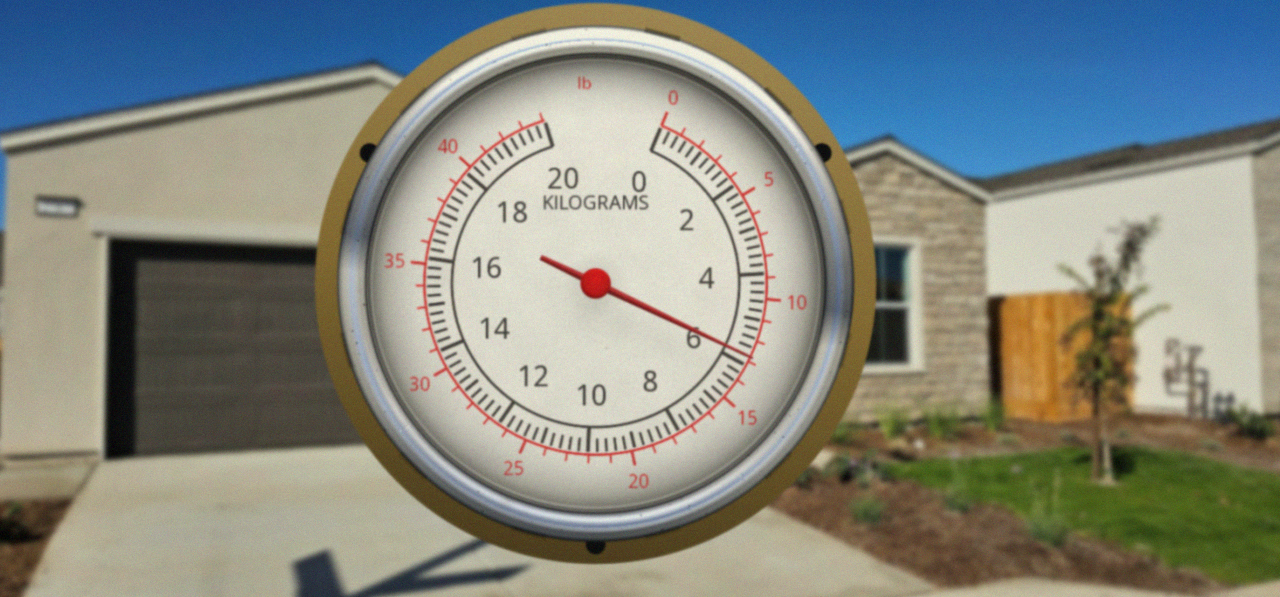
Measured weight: 5.8,kg
